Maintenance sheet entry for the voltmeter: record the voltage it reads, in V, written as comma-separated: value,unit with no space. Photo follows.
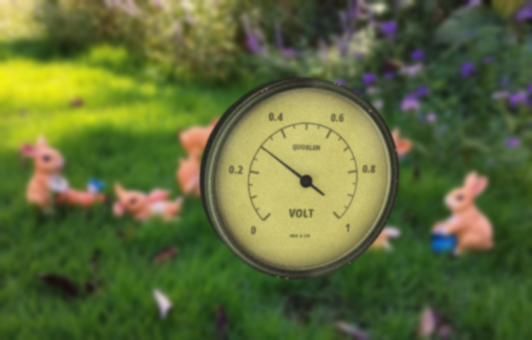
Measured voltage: 0.3,V
